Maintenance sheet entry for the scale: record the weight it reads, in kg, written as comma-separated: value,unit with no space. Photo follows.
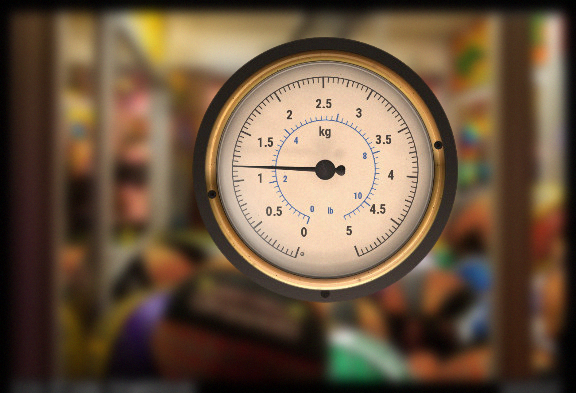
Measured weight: 1.15,kg
